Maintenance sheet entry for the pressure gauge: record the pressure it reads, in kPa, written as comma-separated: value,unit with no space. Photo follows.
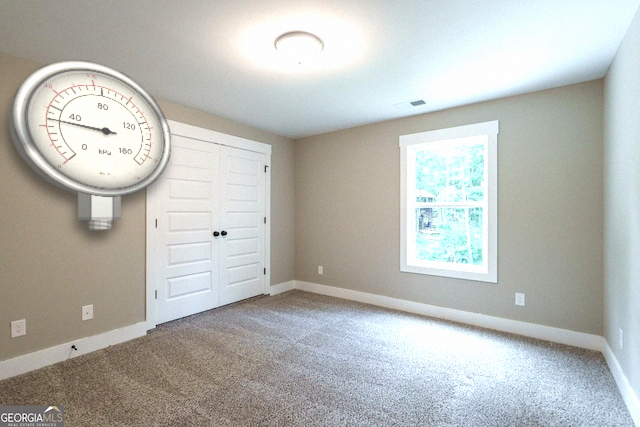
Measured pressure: 30,kPa
